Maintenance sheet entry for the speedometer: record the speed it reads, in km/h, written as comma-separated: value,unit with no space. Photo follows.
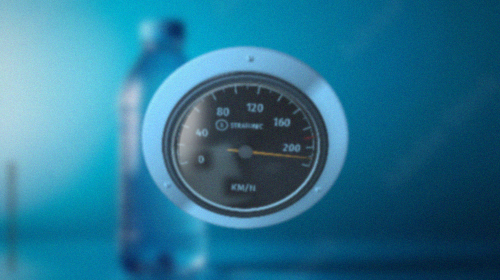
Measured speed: 210,km/h
